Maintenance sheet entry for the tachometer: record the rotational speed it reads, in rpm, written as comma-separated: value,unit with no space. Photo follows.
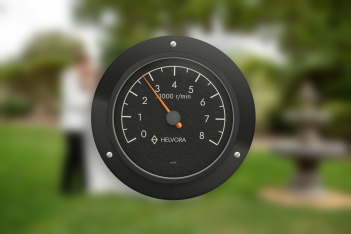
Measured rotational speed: 2750,rpm
